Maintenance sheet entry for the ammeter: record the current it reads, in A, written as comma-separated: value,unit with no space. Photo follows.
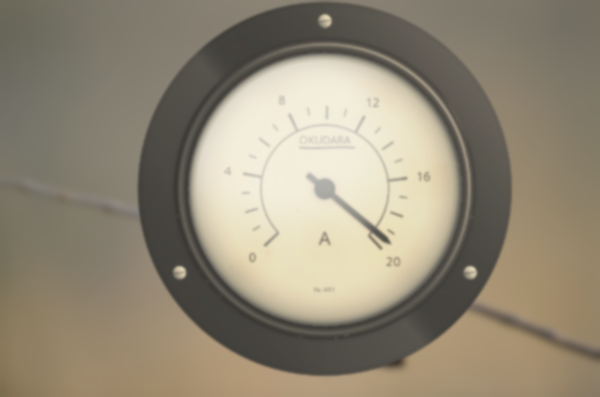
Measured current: 19.5,A
